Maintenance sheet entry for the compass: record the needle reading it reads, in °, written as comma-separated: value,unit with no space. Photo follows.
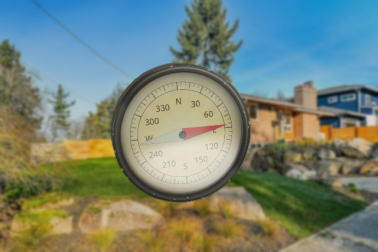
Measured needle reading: 85,°
